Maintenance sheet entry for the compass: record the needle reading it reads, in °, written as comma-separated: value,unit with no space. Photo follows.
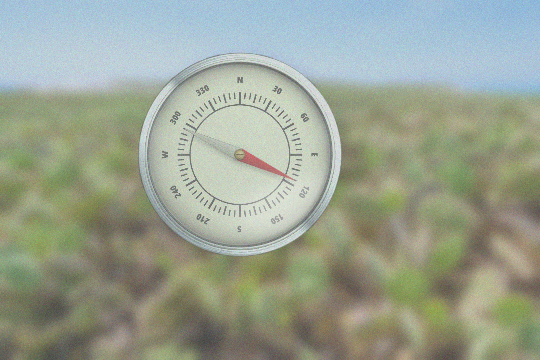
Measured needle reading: 115,°
